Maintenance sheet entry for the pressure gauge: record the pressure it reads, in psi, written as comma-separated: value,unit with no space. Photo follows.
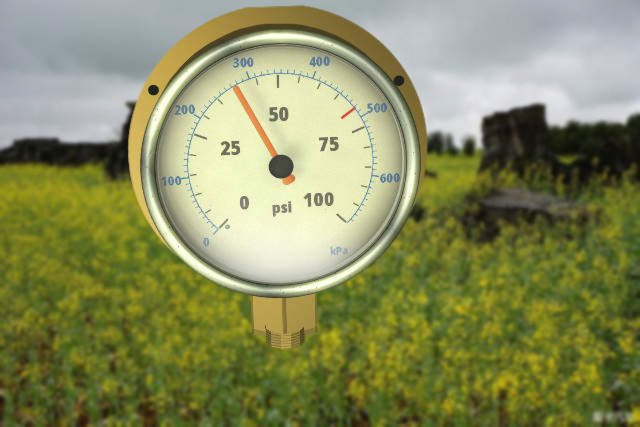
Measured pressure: 40,psi
